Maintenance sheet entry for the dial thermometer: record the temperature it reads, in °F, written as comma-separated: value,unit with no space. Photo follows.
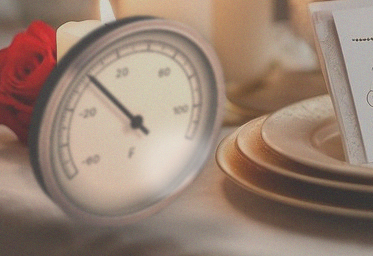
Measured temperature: 0,°F
